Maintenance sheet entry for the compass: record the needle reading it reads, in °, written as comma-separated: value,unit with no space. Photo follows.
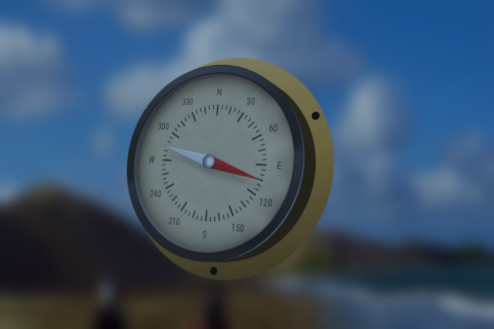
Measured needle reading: 105,°
